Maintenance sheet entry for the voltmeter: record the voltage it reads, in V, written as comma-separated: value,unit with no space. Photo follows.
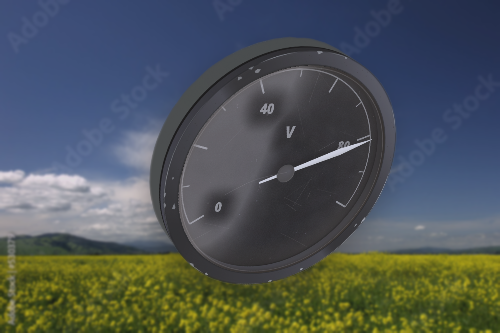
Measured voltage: 80,V
